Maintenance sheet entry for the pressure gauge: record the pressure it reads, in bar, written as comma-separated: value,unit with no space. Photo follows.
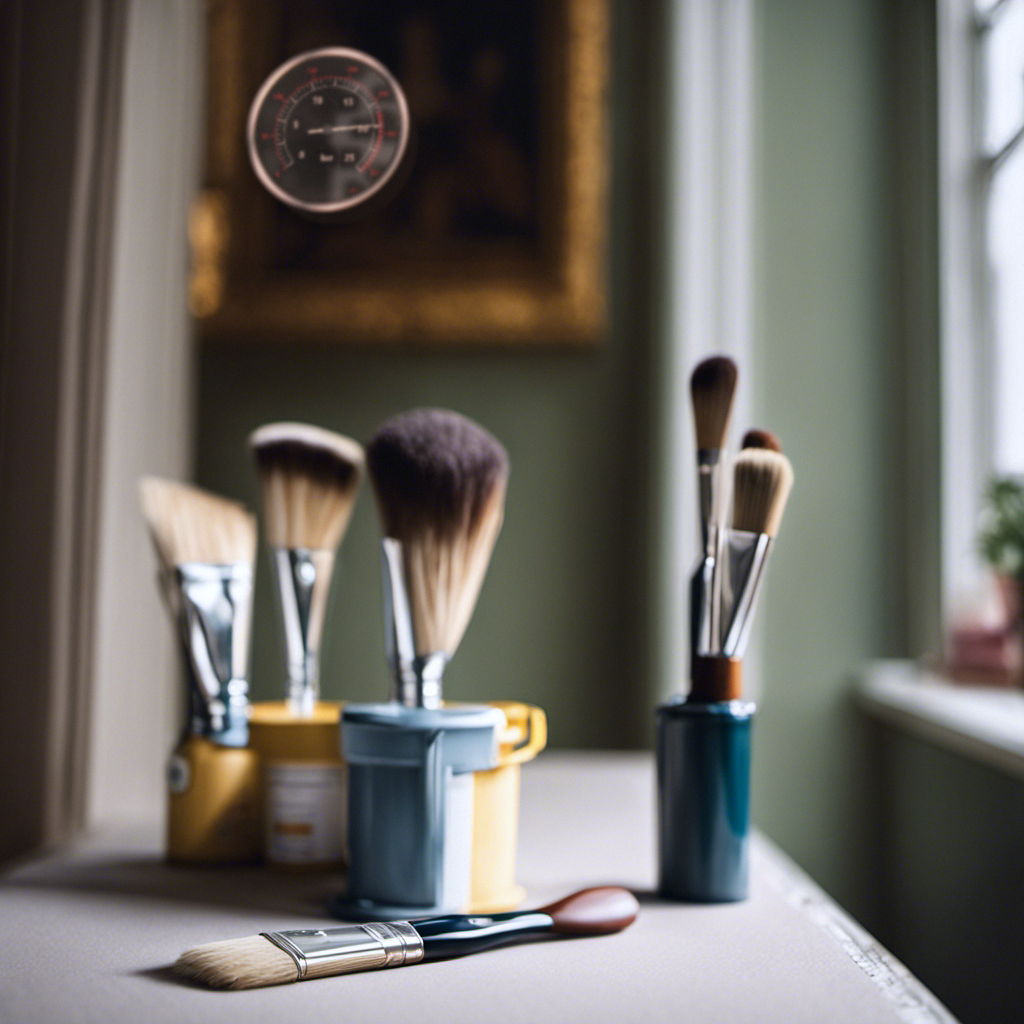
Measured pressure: 20,bar
